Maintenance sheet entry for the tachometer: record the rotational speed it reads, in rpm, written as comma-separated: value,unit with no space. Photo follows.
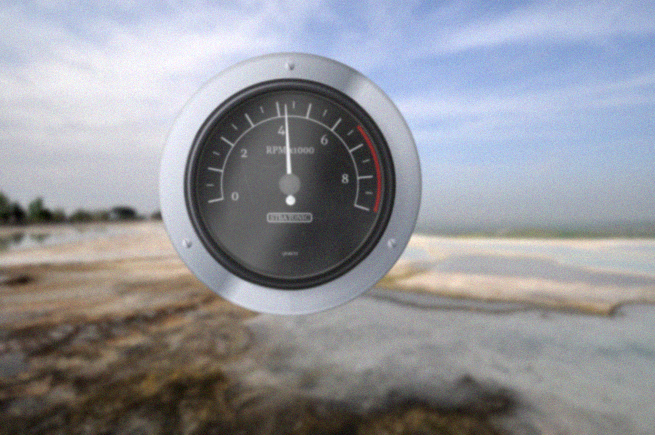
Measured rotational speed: 4250,rpm
